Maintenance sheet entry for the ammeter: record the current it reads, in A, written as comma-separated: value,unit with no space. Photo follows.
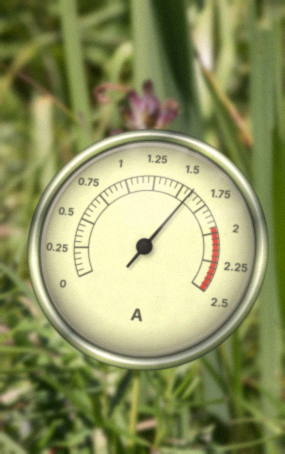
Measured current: 1.6,A
